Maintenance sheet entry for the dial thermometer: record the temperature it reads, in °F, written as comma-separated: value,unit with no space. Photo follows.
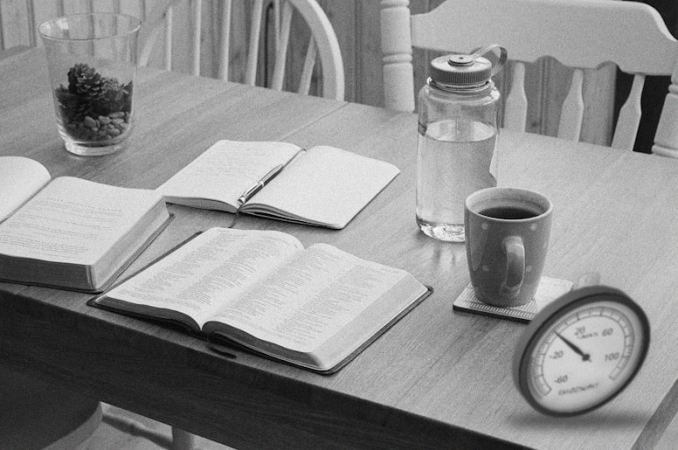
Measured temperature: 0,°F
